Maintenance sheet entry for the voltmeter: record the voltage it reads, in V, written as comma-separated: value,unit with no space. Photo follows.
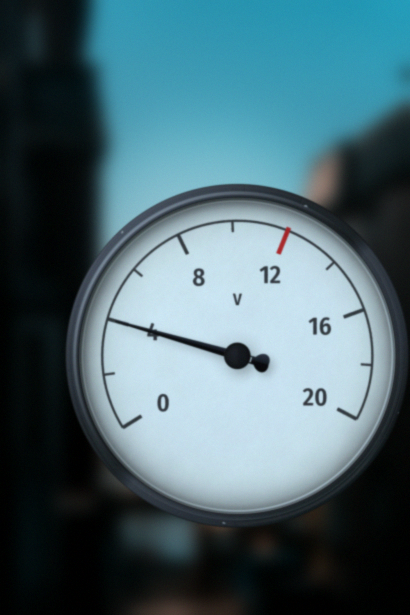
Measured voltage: 4,V
